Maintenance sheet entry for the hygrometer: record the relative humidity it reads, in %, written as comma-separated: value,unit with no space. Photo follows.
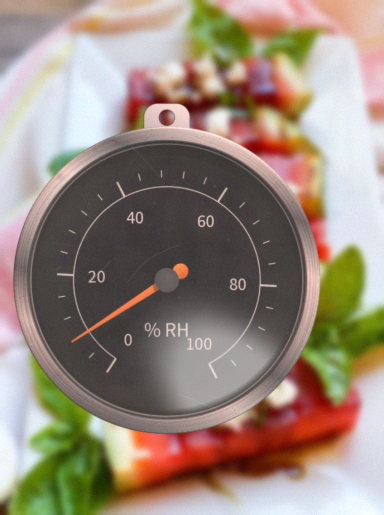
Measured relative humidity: 8,%
